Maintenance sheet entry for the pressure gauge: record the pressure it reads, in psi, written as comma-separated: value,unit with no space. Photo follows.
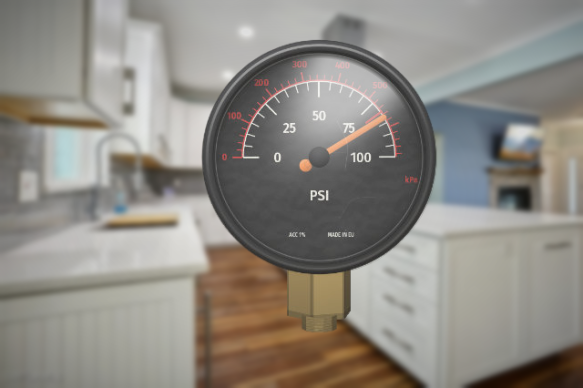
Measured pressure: 82.5,psi
